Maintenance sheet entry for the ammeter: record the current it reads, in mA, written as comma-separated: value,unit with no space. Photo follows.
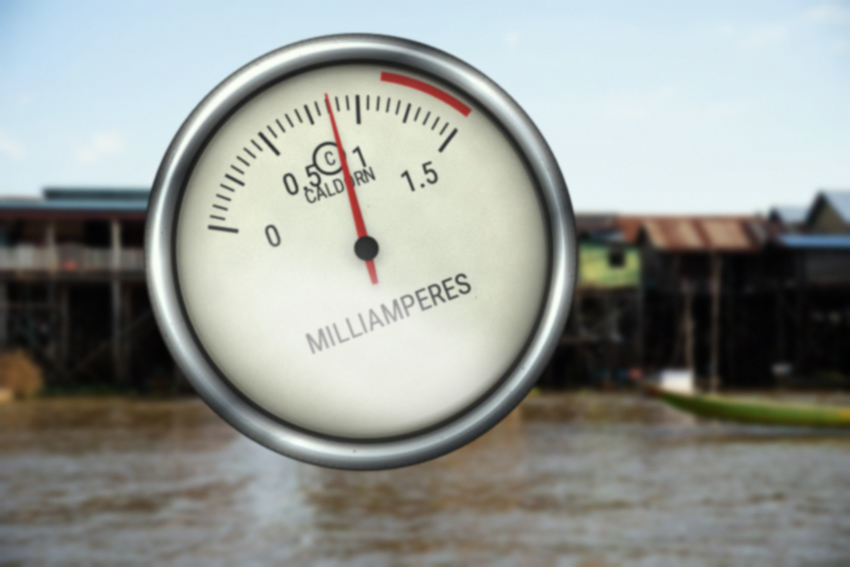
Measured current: 0.85,mA
